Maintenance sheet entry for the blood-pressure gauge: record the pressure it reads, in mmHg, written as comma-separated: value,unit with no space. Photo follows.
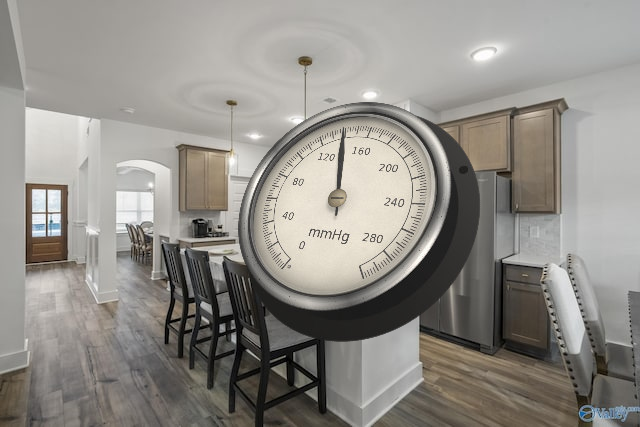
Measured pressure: 140,mmHg
